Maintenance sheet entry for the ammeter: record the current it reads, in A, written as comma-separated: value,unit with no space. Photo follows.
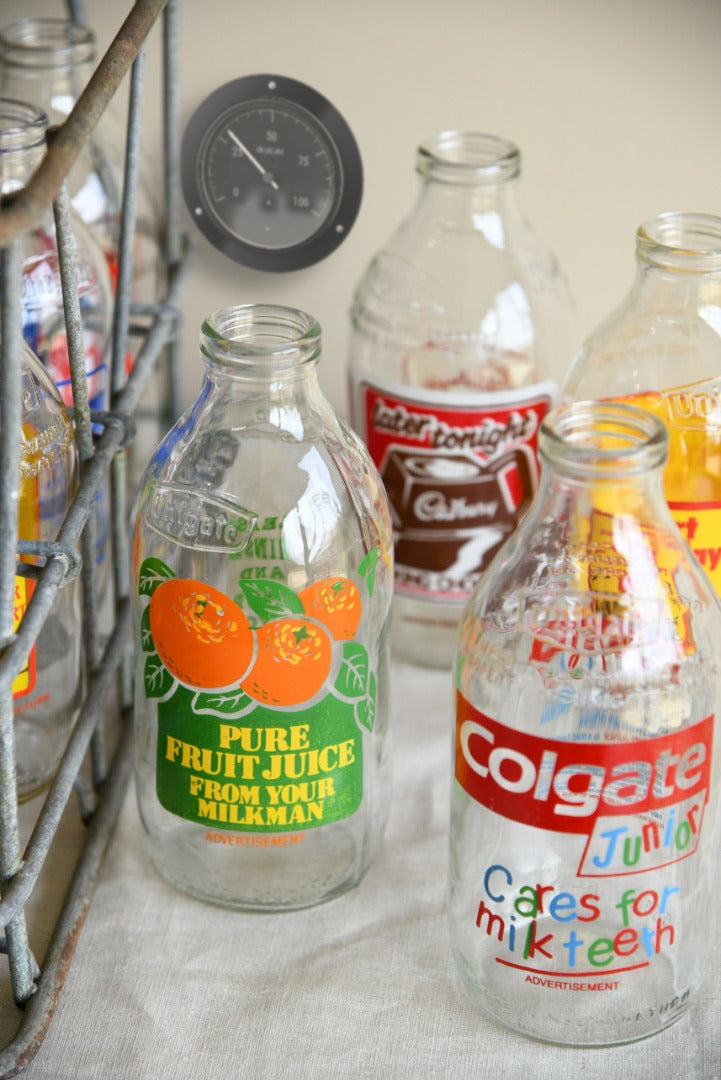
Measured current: 30,A
